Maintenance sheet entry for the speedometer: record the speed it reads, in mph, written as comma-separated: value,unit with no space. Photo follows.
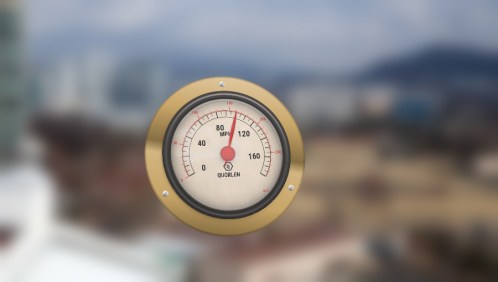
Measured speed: 100,mph
